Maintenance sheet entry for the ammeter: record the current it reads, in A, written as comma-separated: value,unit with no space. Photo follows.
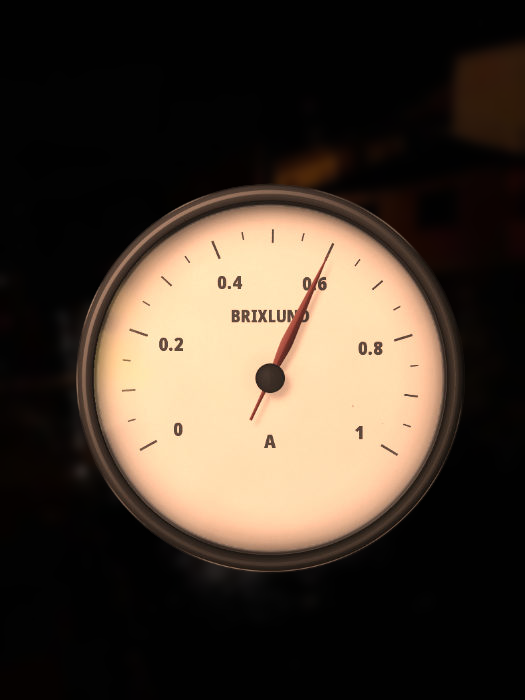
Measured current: 0.6,A
